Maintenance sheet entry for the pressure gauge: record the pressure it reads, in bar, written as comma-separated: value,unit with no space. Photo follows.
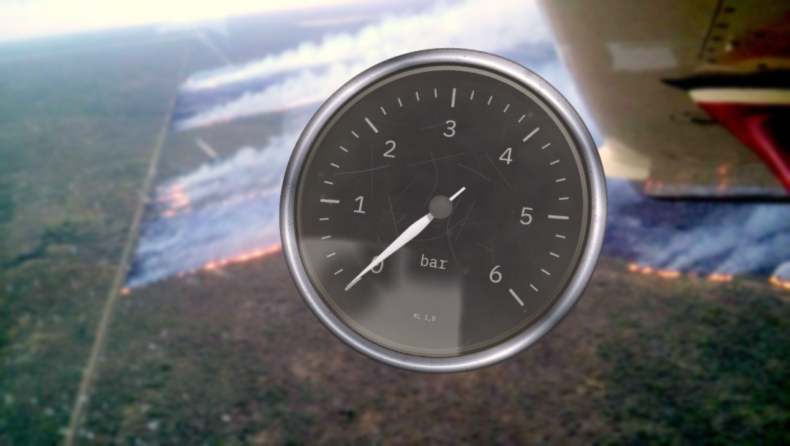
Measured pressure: 0,bar
